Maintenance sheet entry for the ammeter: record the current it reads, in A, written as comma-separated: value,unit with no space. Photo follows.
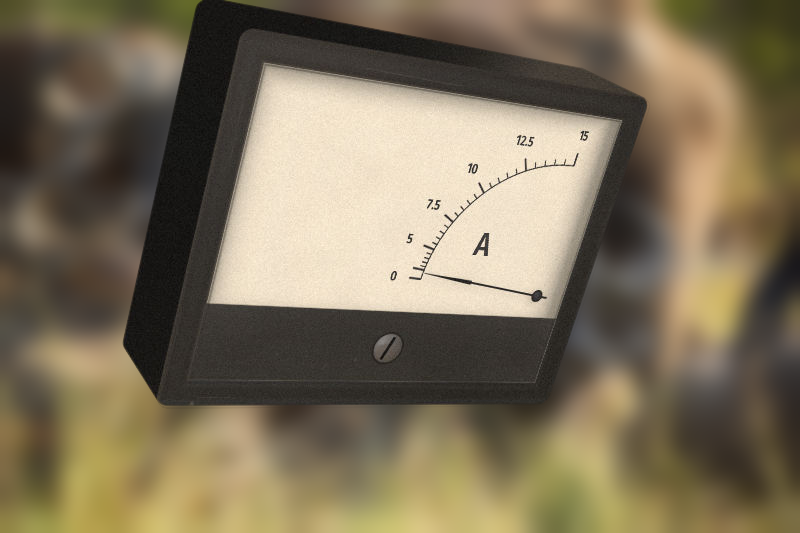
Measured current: 2.5,A
